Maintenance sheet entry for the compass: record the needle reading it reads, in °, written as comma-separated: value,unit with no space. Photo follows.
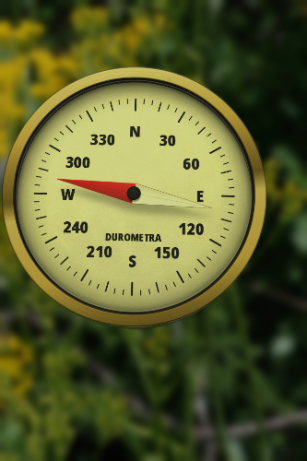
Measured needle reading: 280,°
